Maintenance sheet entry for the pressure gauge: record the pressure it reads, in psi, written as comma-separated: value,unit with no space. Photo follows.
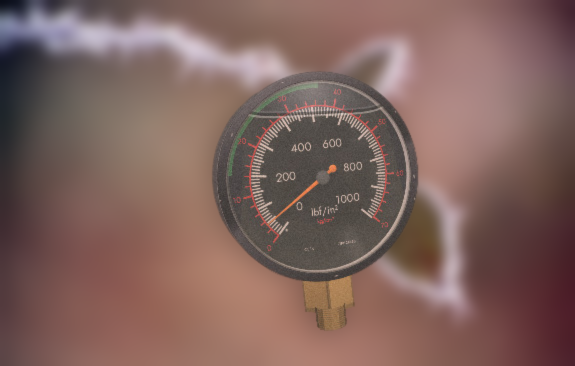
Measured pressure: 50,psi
